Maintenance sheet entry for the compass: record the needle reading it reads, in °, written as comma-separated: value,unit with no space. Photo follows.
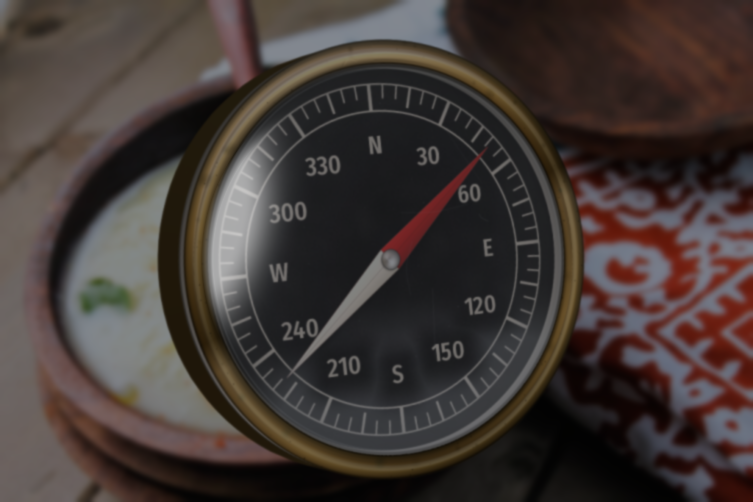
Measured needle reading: 50,°
